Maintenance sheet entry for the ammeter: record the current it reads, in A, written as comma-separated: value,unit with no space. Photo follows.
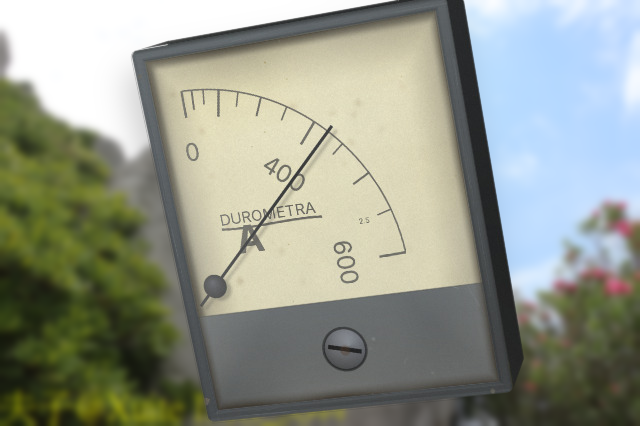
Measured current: 425,A
